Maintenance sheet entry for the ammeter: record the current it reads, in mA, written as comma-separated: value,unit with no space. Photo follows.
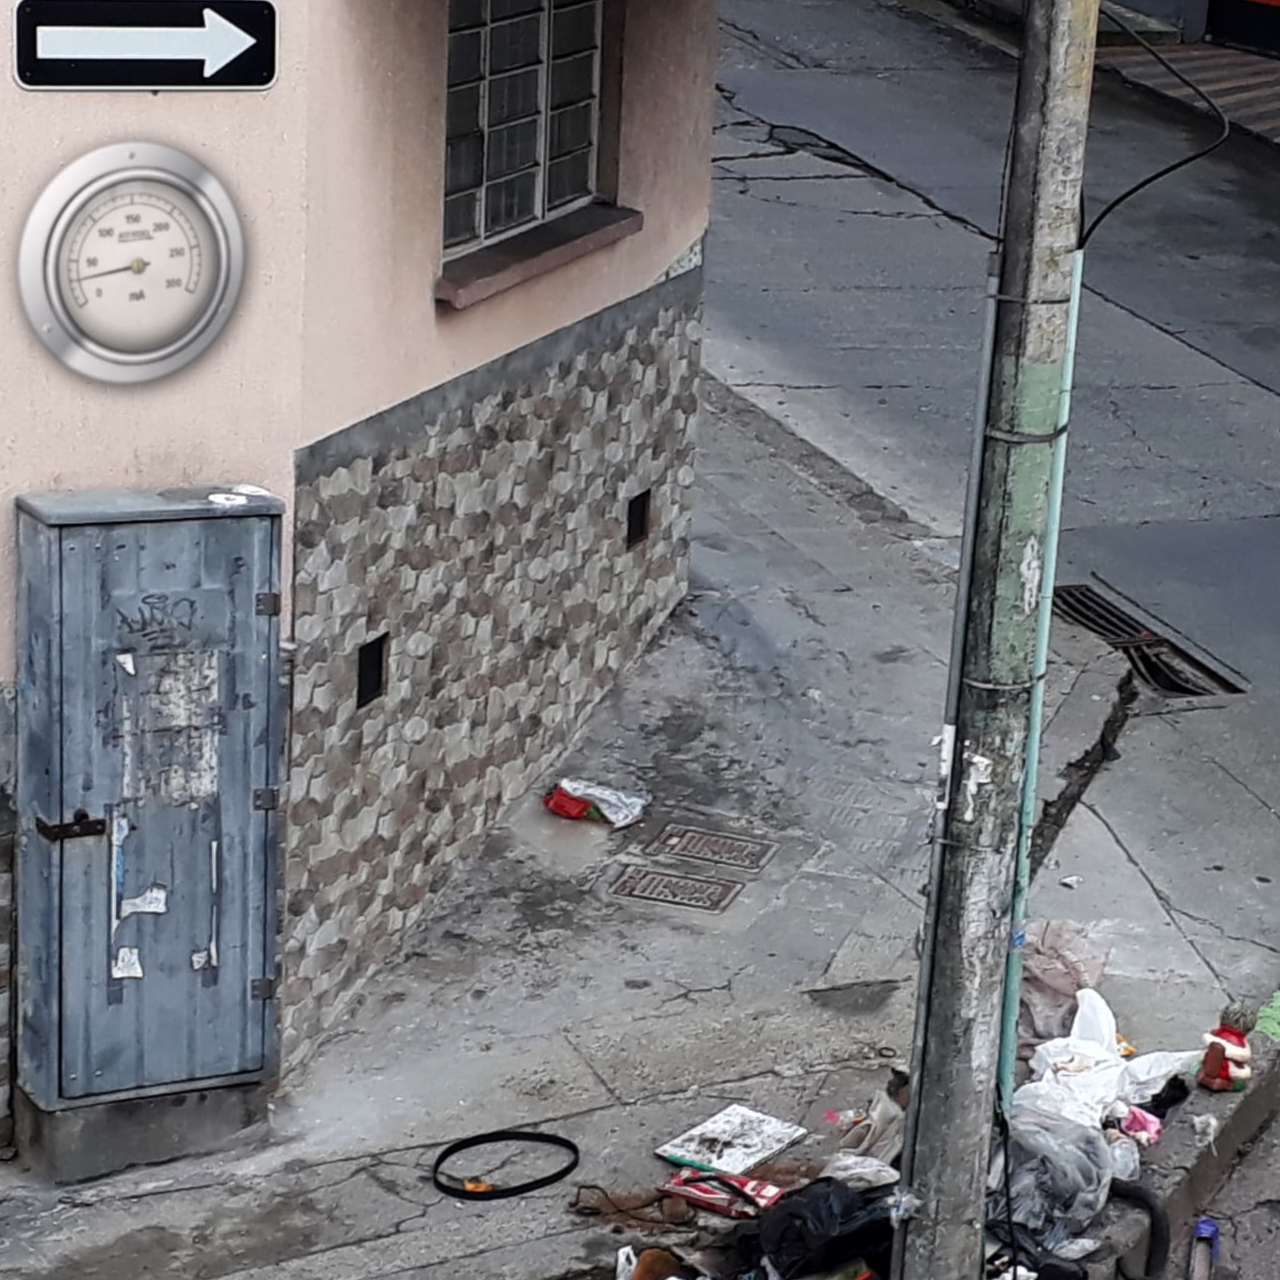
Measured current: 30,mA
